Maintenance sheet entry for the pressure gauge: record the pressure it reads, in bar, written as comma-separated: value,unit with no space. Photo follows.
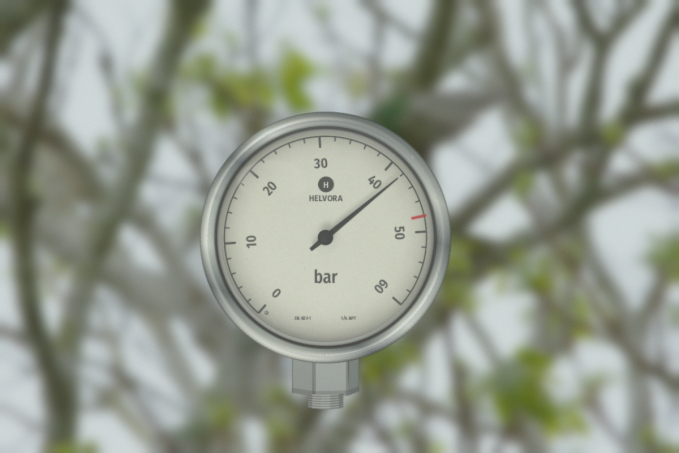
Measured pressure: 42,bar
